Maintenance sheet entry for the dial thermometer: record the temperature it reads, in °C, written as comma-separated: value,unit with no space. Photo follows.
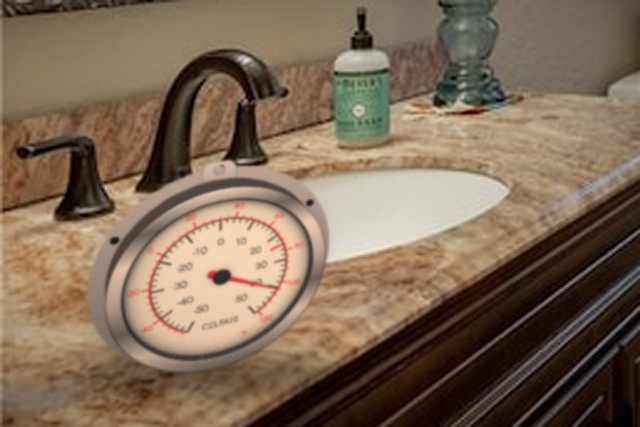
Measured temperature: 40,°C
